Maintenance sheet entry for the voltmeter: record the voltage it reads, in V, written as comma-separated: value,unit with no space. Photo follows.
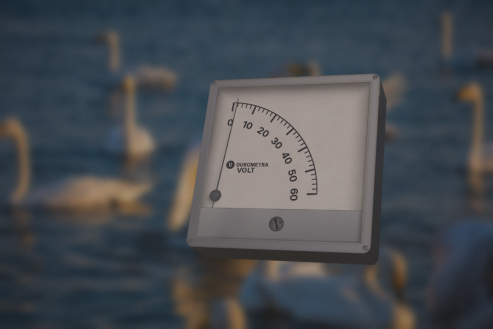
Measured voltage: 2,V
